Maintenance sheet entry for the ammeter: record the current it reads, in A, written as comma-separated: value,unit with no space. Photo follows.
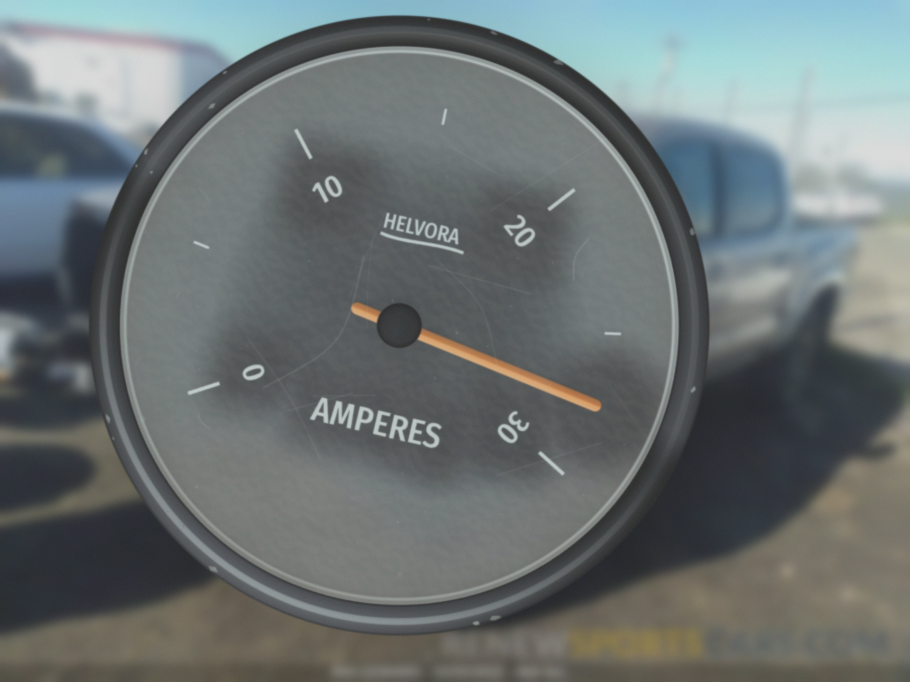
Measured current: 27.5,A
